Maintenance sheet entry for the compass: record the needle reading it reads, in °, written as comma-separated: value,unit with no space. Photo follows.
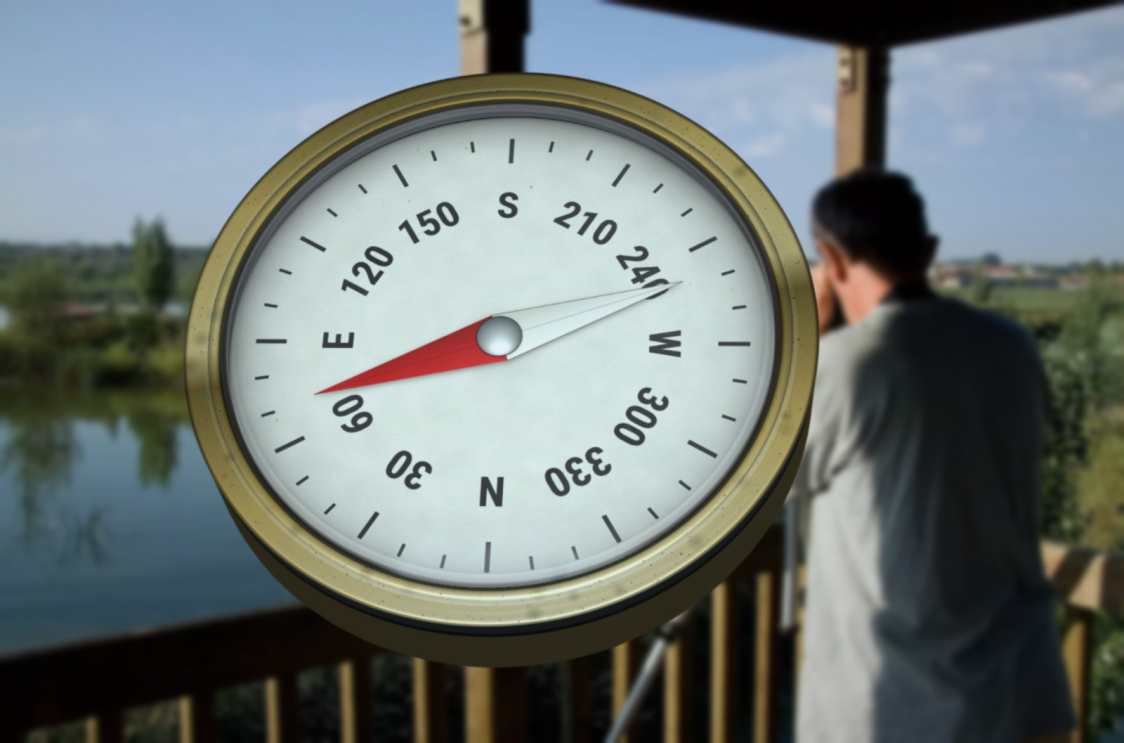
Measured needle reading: 70,°
